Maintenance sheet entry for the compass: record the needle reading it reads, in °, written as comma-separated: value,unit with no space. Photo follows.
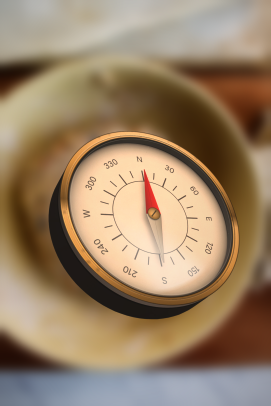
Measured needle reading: 0,°
